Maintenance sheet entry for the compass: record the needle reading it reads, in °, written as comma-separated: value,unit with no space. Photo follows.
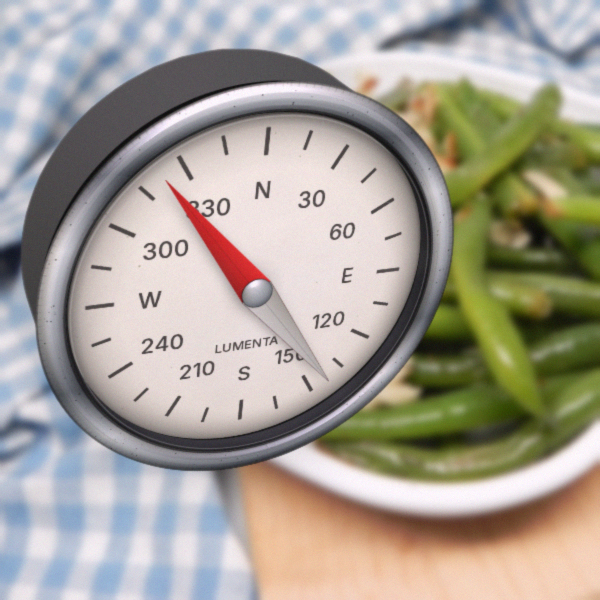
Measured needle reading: 322.5,°
